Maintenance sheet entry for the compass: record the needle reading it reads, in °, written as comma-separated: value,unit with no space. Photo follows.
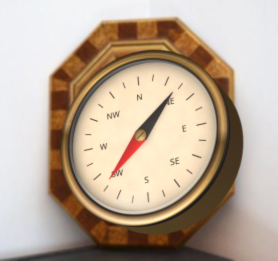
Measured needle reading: 225,°
